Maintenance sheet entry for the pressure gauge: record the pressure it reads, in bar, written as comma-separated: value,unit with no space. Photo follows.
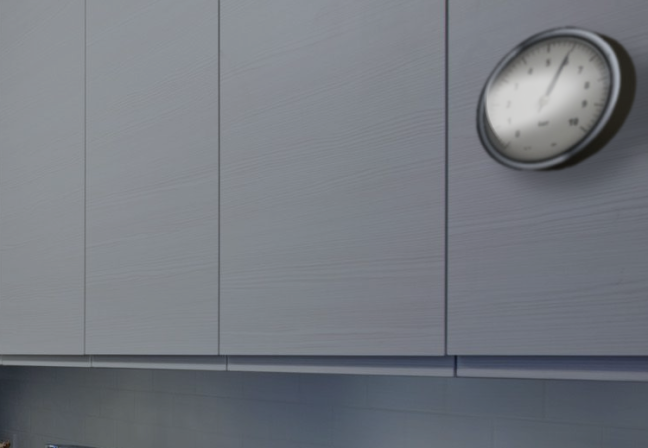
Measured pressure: 6,bar
